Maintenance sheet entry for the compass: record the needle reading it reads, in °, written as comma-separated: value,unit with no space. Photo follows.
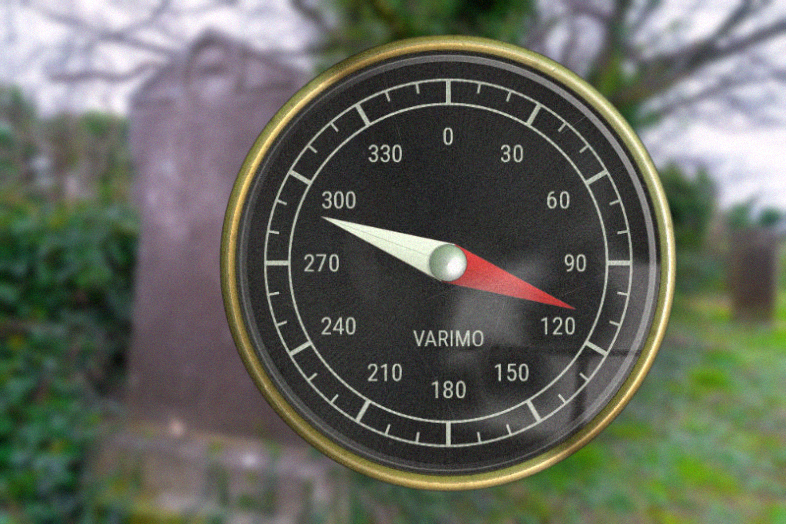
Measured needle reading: 110,°
